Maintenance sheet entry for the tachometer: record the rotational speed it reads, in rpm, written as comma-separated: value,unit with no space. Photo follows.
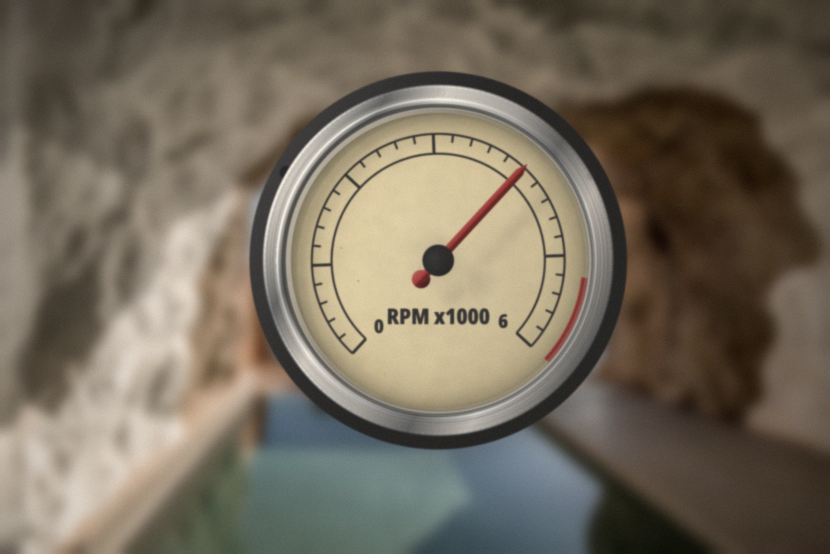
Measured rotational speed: 4000,rpm
